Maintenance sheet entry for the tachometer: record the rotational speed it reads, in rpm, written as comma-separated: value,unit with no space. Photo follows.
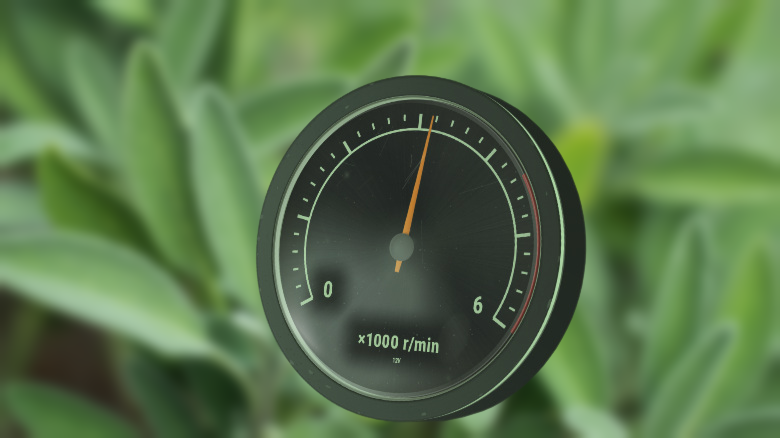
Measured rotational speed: 3200,rpm
